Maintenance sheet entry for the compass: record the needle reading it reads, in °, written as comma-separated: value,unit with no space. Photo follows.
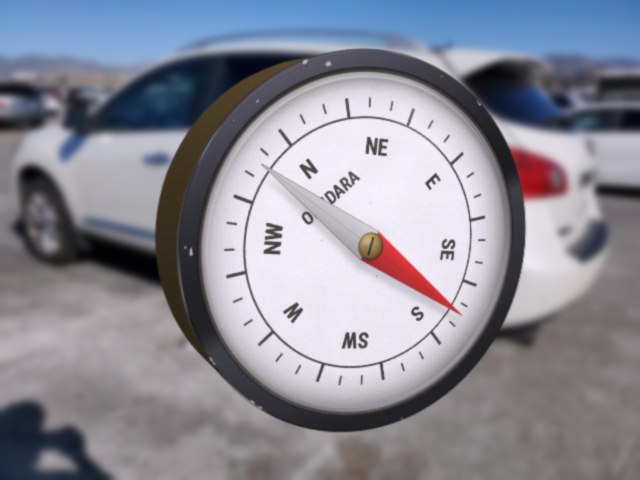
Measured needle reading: 165,°
